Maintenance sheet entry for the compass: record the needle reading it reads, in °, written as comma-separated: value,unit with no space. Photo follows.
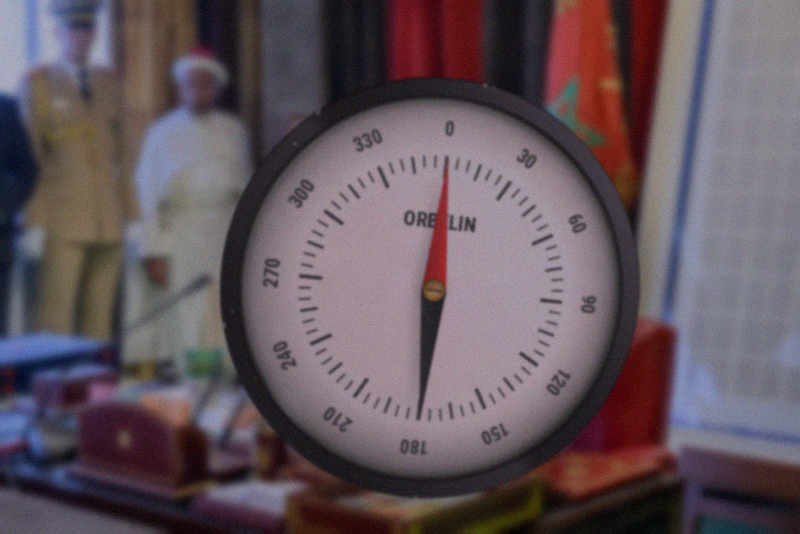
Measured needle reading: 0,°
